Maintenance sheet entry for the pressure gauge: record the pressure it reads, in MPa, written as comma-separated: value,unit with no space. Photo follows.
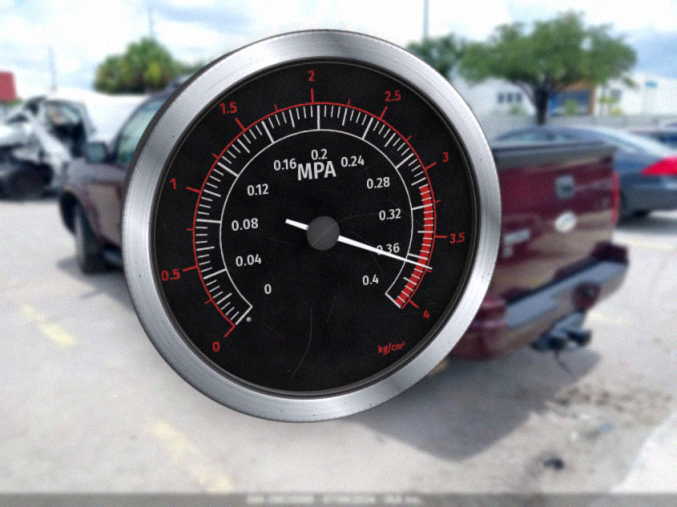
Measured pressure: 0.365,MPa
